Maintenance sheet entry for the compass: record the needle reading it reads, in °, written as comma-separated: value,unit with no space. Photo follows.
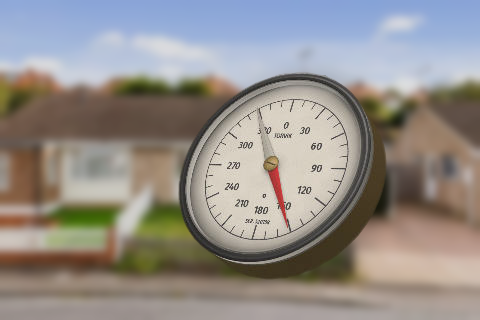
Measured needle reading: 150,°
